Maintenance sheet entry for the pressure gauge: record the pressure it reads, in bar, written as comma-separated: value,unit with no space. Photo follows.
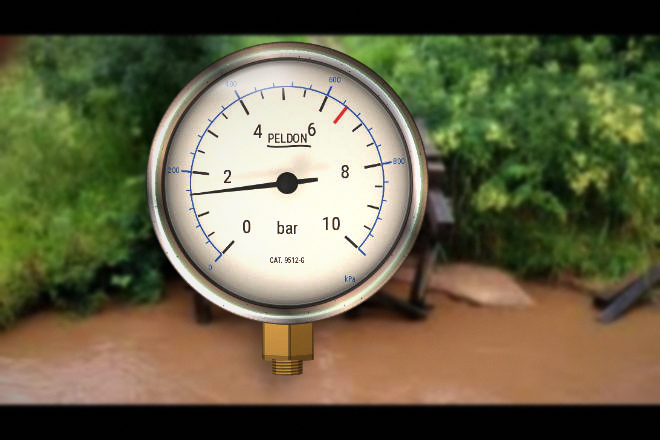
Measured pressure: 1.5,bar
